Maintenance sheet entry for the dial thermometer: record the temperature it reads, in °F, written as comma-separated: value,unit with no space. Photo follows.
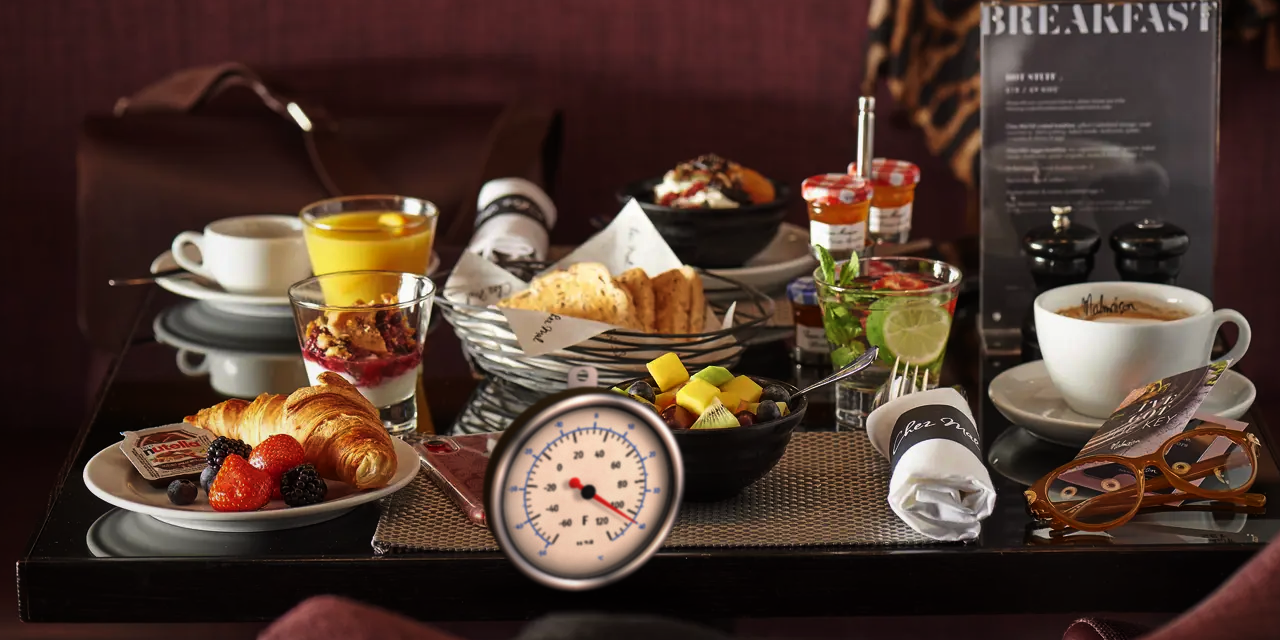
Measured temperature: 104,°F
